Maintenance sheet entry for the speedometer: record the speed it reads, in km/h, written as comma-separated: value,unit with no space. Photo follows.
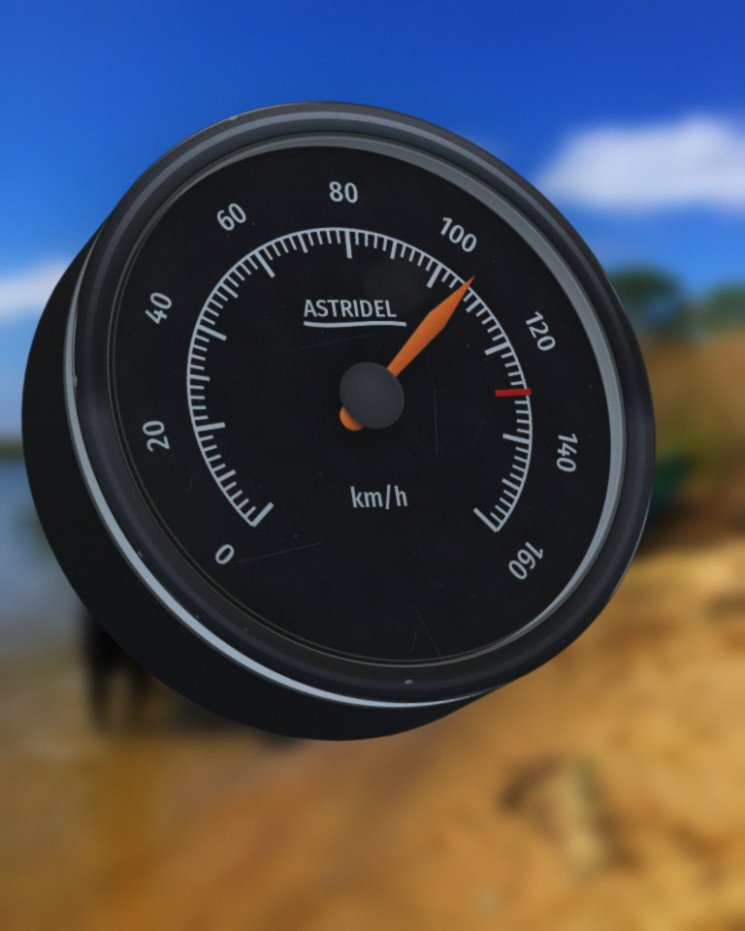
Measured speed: 106,km/h
